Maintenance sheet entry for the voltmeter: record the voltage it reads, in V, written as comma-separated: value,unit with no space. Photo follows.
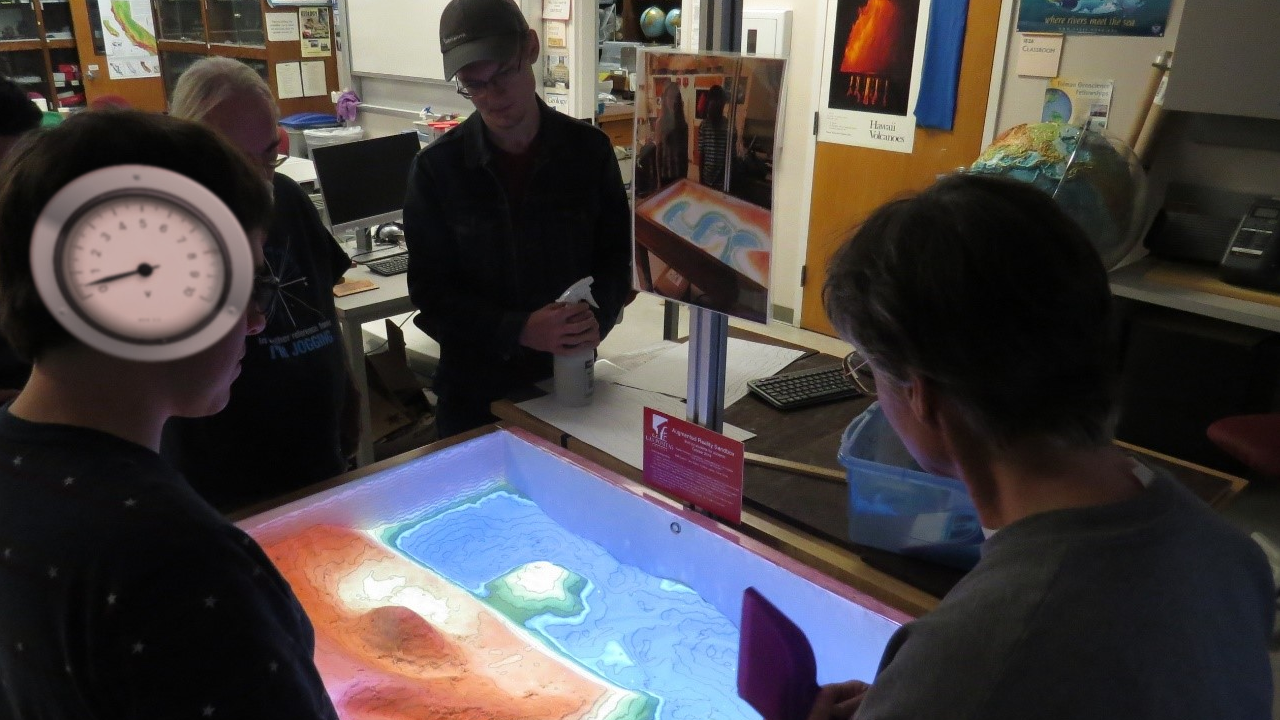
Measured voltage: 0.5,V
